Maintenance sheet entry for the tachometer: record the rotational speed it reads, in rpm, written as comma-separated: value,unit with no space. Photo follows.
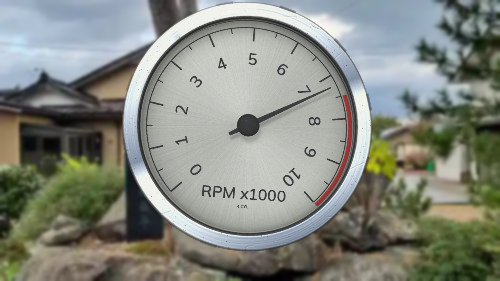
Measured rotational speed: 7250,rpm
